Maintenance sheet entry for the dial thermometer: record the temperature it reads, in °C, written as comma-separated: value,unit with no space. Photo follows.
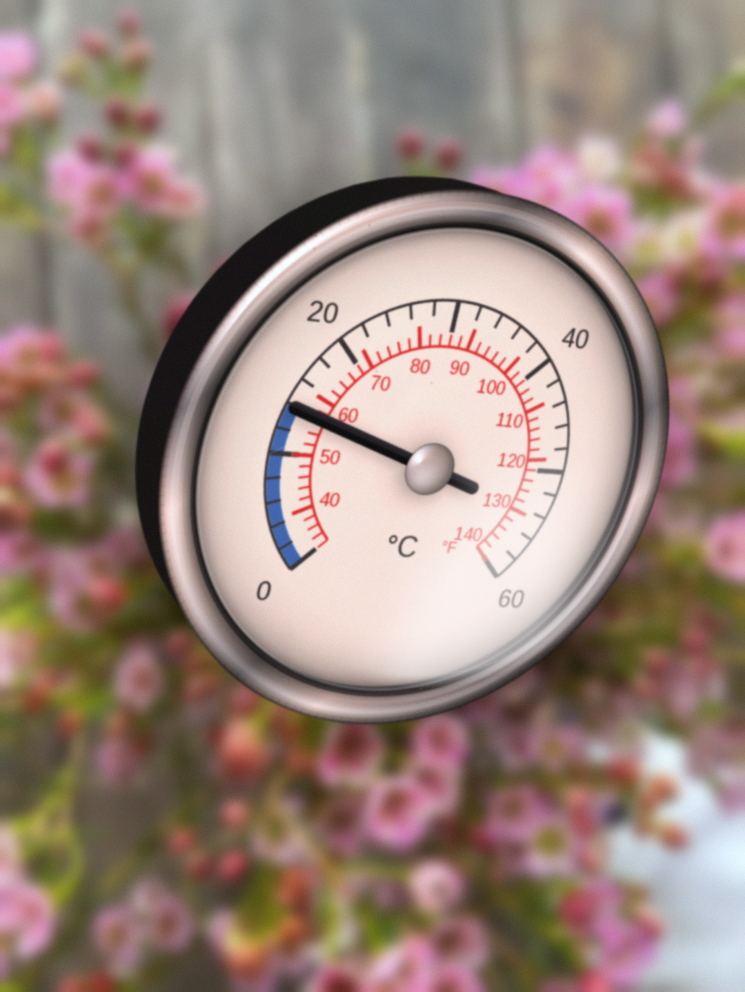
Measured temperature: 14,°C
